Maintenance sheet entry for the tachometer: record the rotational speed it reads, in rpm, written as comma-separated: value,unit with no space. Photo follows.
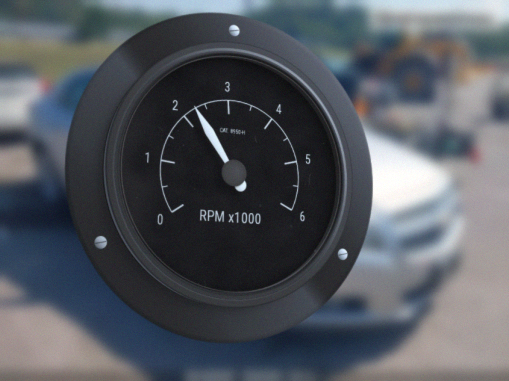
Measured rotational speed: 2250,rpm
